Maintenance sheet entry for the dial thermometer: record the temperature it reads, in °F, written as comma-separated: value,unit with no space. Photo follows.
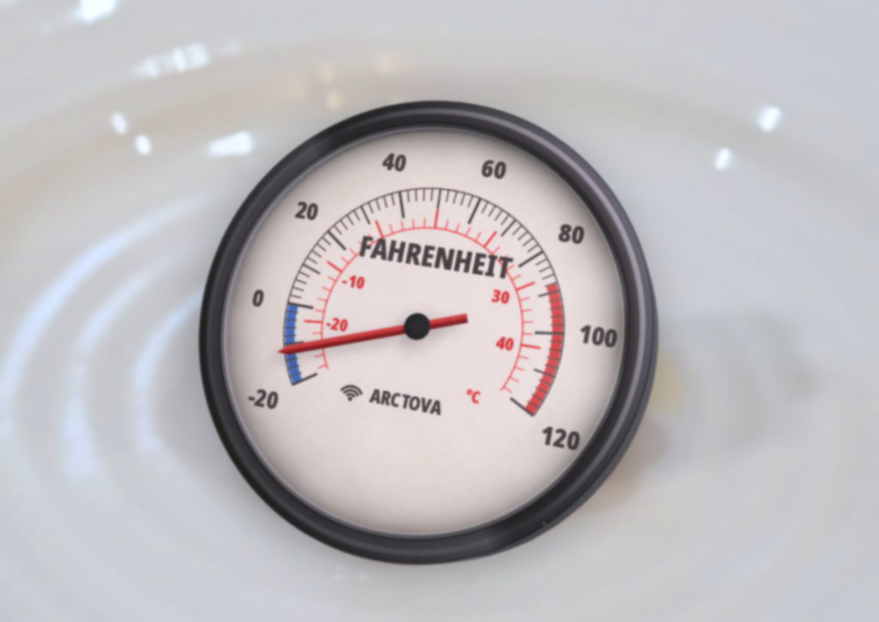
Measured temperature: -12,°F
